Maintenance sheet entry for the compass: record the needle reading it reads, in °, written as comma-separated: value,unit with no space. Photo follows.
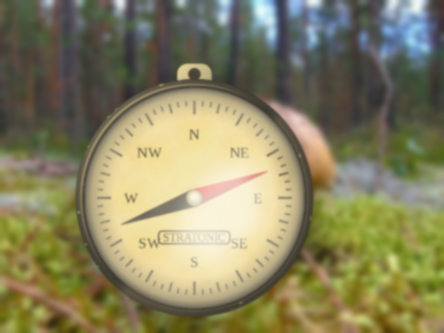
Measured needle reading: 70,°
